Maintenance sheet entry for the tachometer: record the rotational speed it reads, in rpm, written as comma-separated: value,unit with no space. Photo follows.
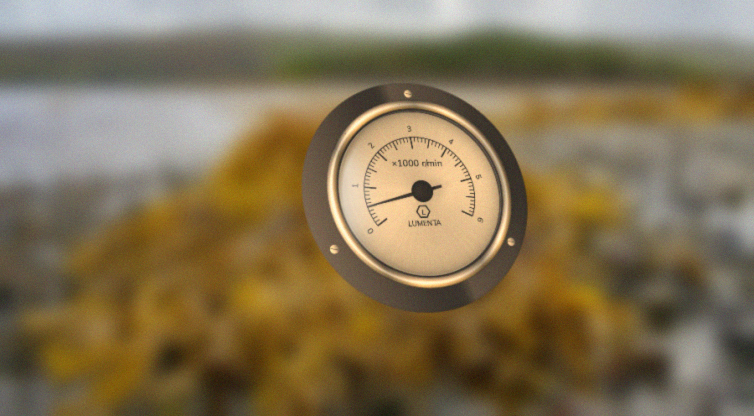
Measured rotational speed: 500,rpm
